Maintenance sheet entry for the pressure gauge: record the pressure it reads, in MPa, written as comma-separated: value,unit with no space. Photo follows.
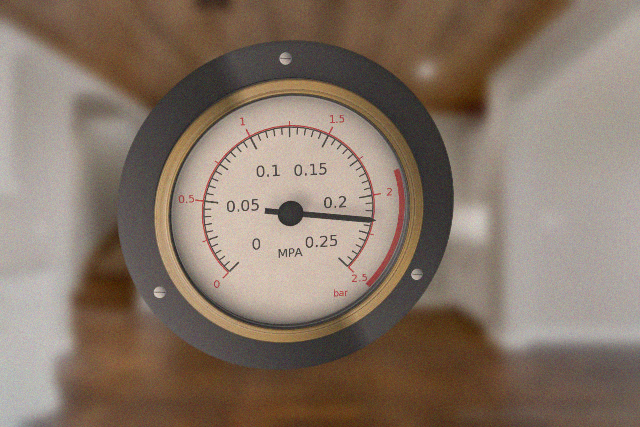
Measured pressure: 0.215,MPa
